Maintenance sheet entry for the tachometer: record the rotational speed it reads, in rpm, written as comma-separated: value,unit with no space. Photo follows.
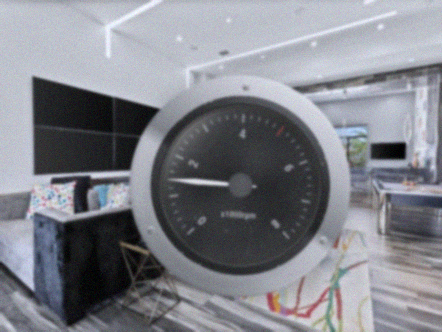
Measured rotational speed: 1400,rpm
